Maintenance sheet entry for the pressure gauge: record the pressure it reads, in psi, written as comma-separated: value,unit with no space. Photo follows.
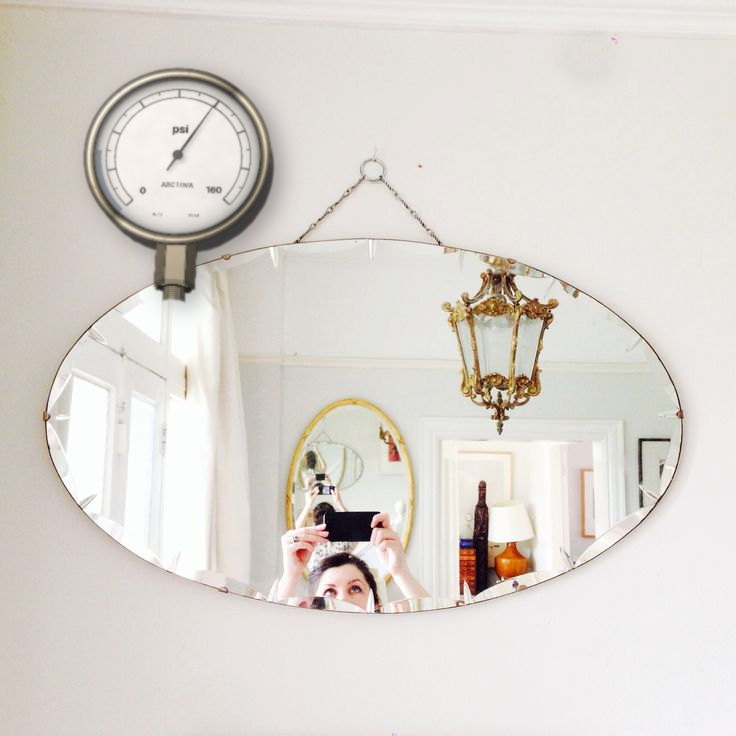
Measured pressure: 100,psi
